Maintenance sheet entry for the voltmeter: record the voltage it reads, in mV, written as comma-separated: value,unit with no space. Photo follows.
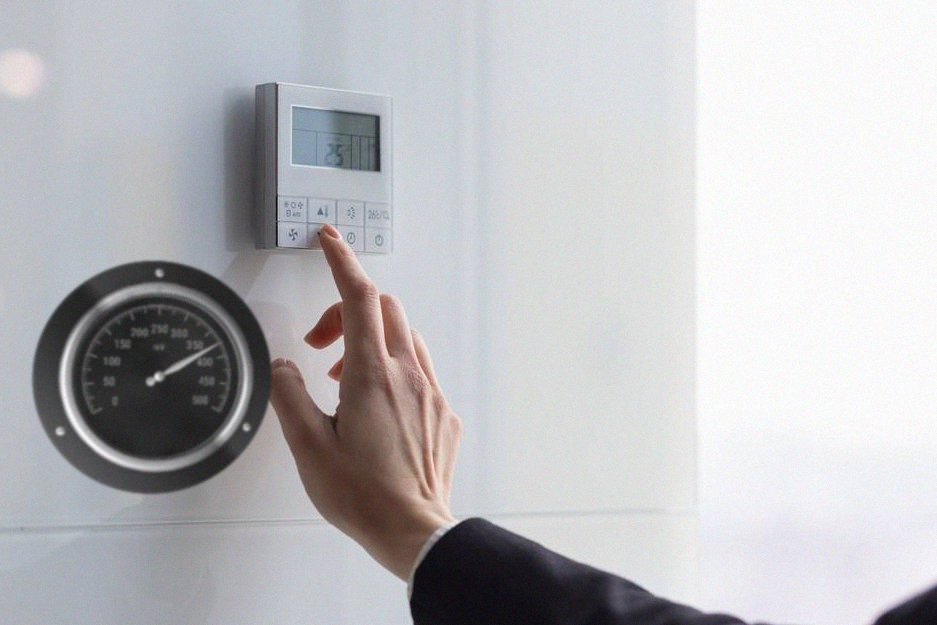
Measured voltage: 375,mV
